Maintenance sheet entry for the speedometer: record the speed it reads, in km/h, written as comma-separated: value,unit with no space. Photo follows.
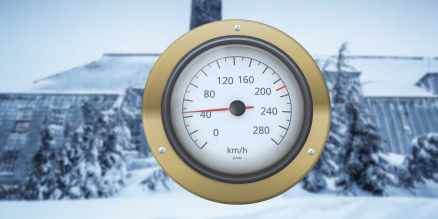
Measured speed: 45,km/h
